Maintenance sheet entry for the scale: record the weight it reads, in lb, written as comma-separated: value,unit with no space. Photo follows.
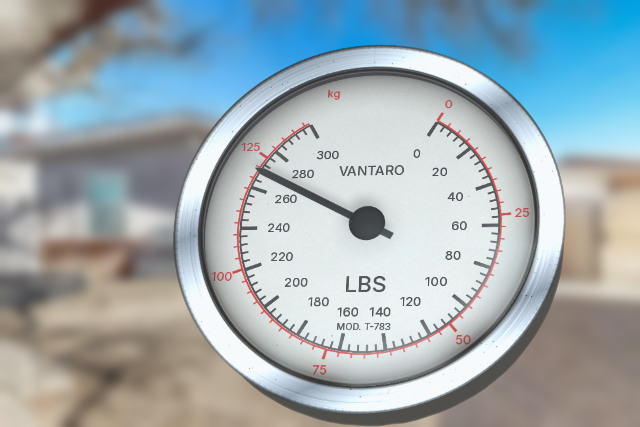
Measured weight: 268,lb
